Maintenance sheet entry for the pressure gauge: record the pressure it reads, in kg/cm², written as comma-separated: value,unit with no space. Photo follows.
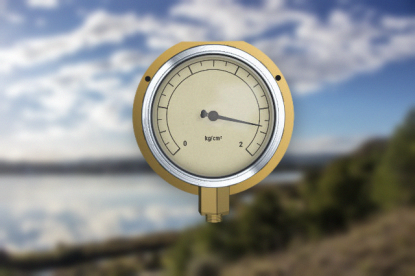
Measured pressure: 1.75,kg/cm²
